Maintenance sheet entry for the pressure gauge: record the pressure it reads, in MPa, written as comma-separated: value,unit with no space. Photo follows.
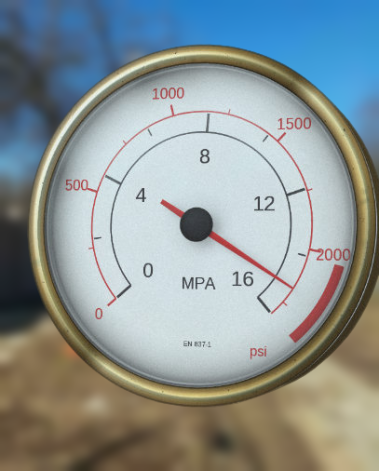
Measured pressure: 15,MPa
